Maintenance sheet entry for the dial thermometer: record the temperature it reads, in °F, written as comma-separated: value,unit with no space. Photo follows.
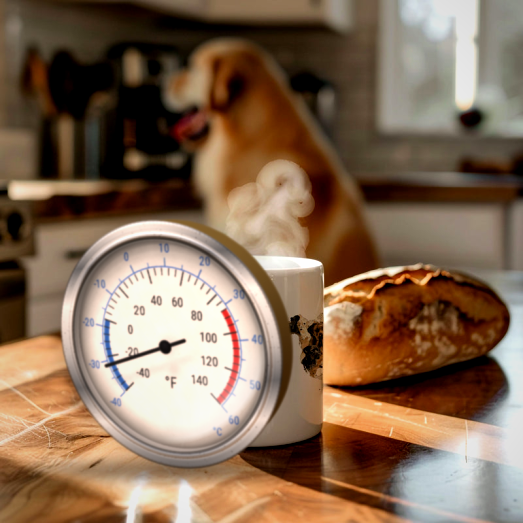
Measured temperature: -24,°F
